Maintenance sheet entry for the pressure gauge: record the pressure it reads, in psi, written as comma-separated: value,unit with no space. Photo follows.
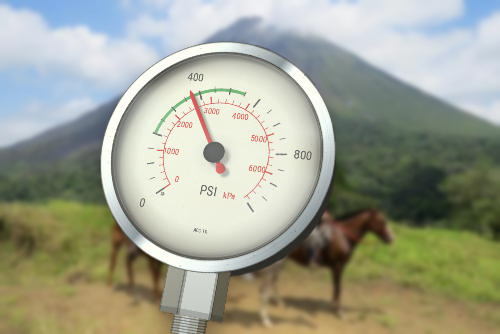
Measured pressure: 375,psi
